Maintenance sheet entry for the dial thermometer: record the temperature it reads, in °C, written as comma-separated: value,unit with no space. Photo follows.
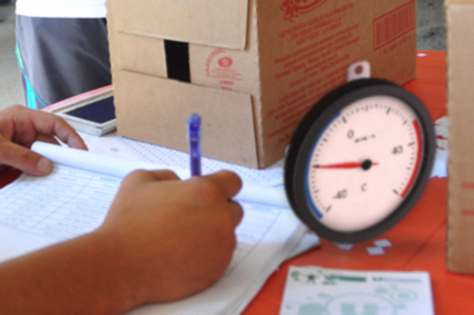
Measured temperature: -20,°C
